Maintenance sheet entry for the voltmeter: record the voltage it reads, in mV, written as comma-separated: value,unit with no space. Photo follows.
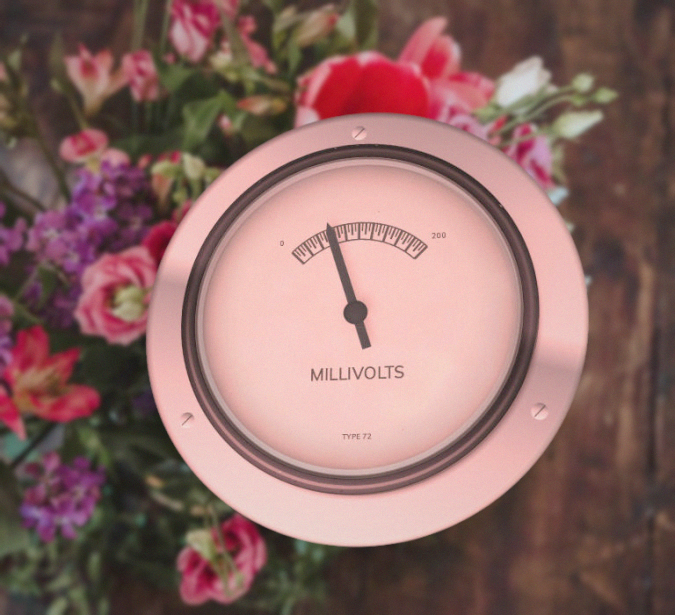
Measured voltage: 60,mV
